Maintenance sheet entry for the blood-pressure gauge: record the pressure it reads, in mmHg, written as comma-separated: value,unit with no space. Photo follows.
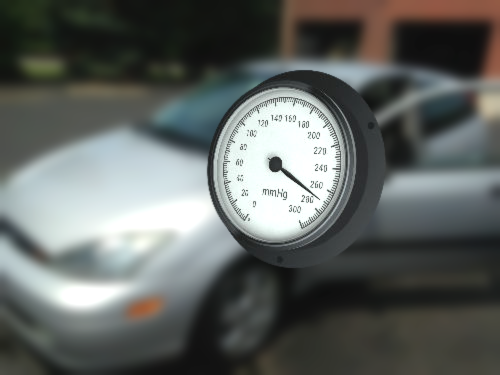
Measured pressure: 270,mmHg
